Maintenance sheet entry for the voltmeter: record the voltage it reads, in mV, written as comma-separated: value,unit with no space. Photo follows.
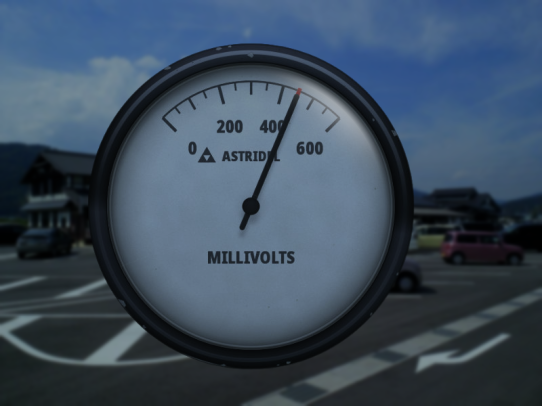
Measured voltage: 450,mV
